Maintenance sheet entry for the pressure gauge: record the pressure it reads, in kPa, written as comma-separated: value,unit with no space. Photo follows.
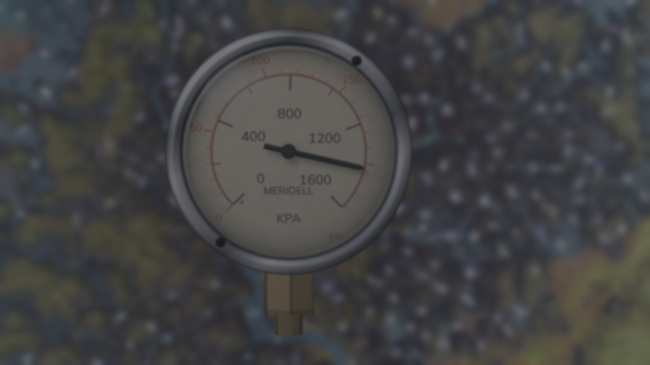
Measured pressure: 1400,kPa
